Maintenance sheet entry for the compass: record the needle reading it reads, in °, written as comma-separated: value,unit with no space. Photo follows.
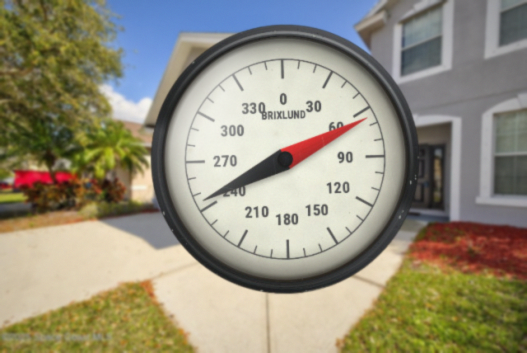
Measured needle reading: 65,°
